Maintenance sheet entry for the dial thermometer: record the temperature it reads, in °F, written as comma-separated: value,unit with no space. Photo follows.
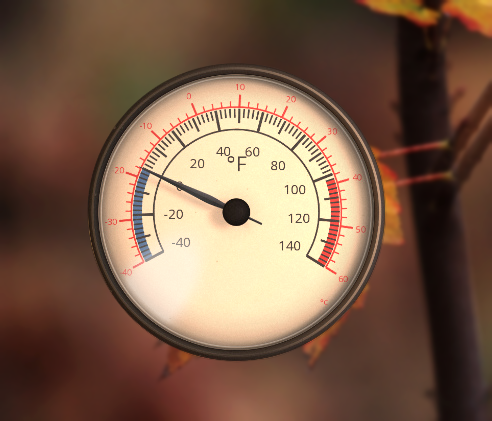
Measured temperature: 0,°F
